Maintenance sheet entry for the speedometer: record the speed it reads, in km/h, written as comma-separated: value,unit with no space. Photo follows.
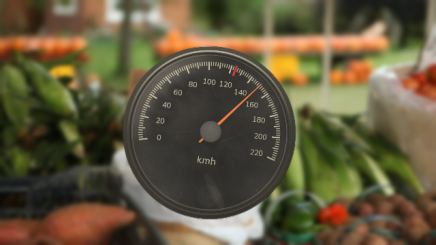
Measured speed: 150,km/h
